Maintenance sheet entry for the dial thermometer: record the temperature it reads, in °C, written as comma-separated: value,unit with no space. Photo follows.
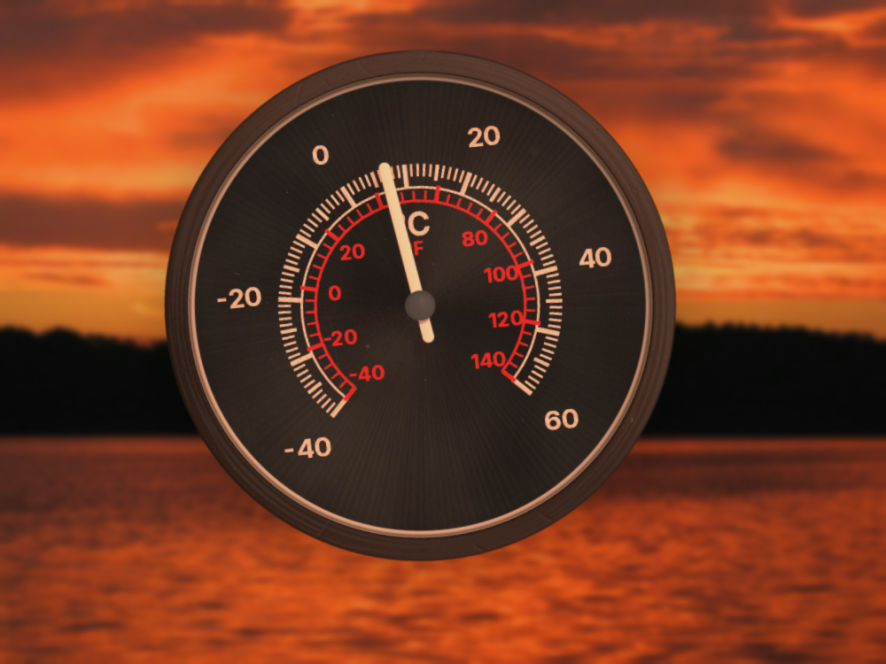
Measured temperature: 7,°C
